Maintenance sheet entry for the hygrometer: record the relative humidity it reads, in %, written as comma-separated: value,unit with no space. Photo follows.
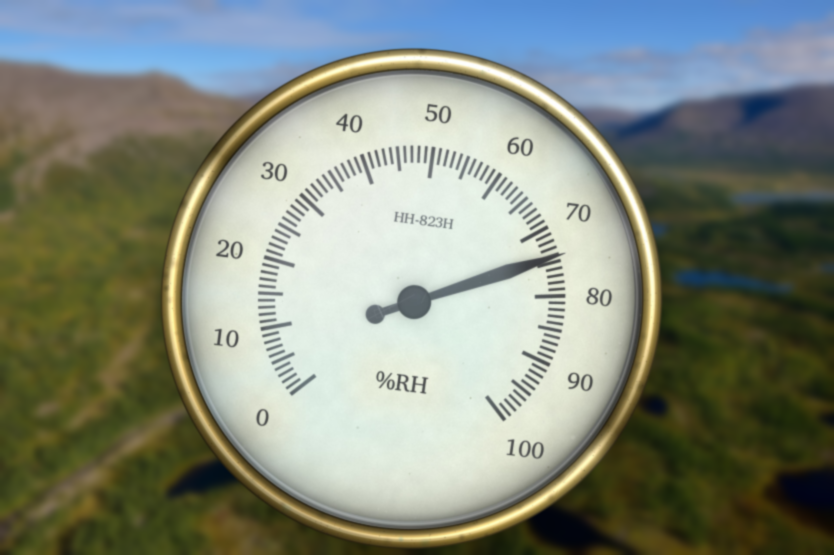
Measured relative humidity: 74,%
